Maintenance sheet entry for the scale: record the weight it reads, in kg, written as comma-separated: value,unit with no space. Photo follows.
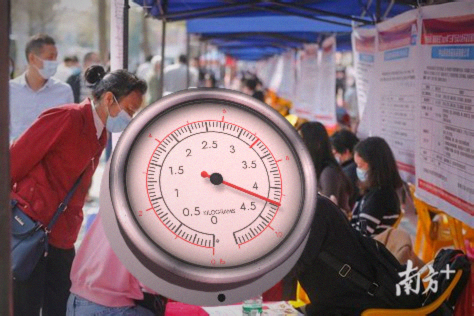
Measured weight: 4.25,kg
